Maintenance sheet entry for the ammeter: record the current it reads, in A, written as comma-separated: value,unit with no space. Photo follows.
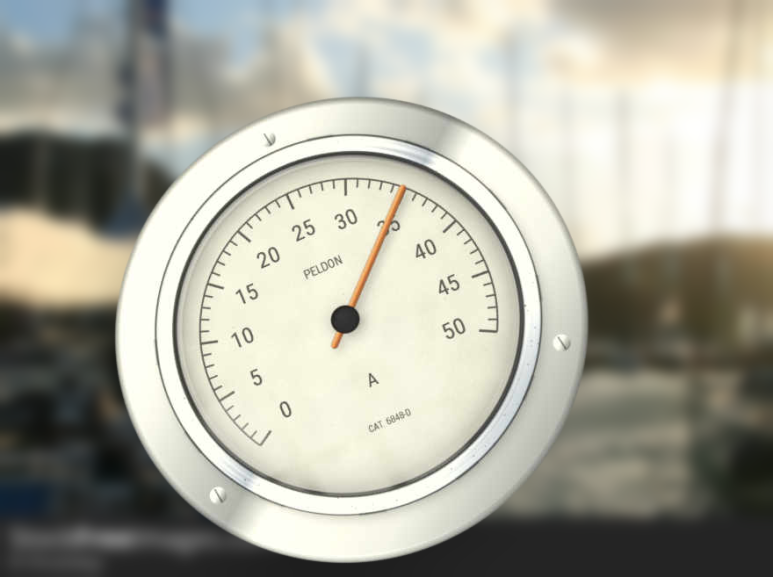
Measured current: 35,A
